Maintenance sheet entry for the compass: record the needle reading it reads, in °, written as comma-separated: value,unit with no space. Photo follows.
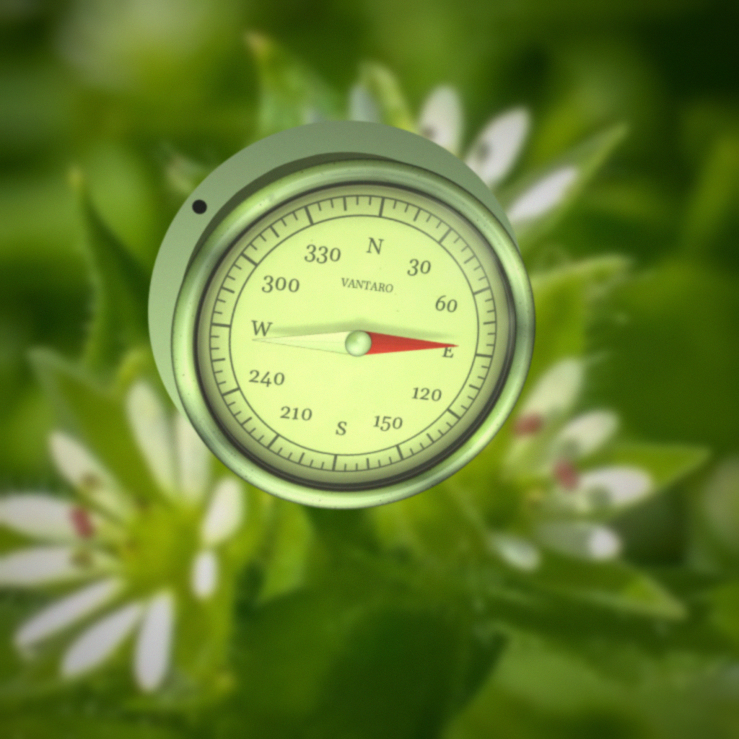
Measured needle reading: 85,°
